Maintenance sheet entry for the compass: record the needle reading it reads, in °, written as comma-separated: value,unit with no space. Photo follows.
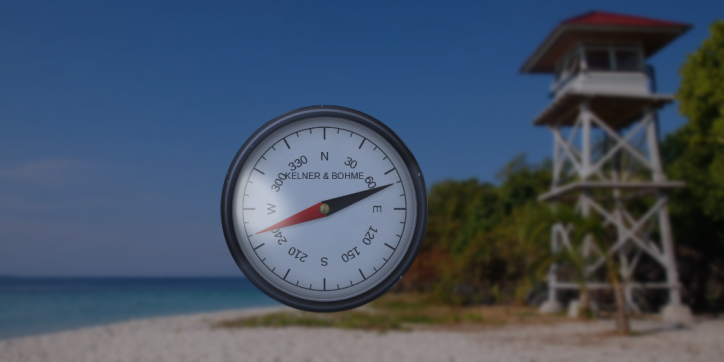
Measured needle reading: 250,°
